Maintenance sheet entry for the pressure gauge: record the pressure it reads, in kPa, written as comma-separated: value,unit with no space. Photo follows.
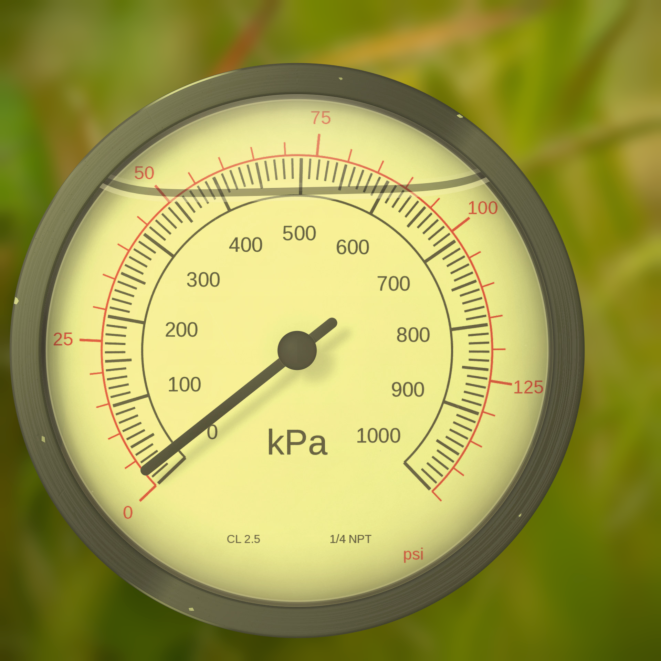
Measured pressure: 20,kPa
